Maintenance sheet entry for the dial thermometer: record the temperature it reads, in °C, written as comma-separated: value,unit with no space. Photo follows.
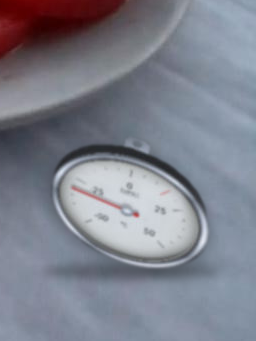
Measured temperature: -30,°C
